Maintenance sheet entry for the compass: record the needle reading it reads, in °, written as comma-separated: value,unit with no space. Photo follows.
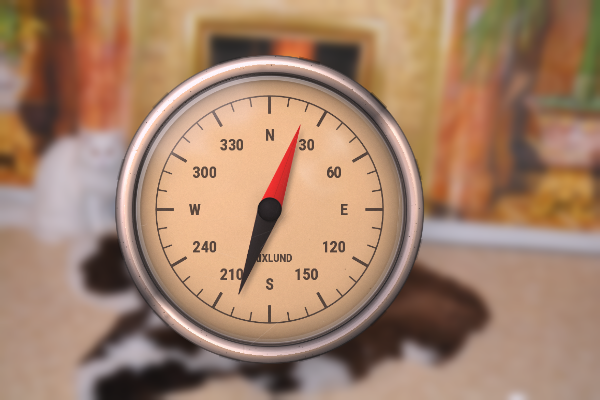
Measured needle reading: 20,°
